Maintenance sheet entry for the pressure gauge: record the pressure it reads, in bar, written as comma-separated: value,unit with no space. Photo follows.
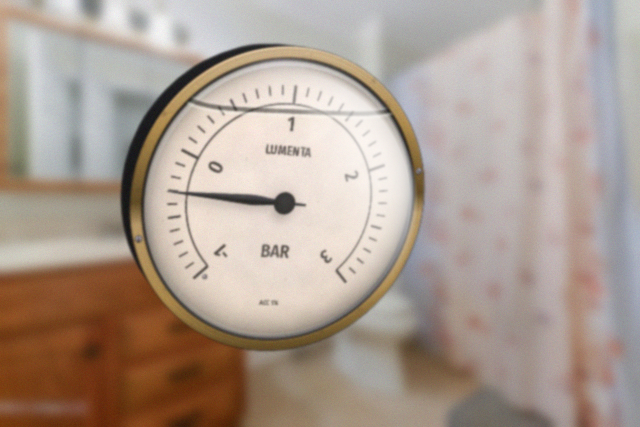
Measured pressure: -0.3,bar
